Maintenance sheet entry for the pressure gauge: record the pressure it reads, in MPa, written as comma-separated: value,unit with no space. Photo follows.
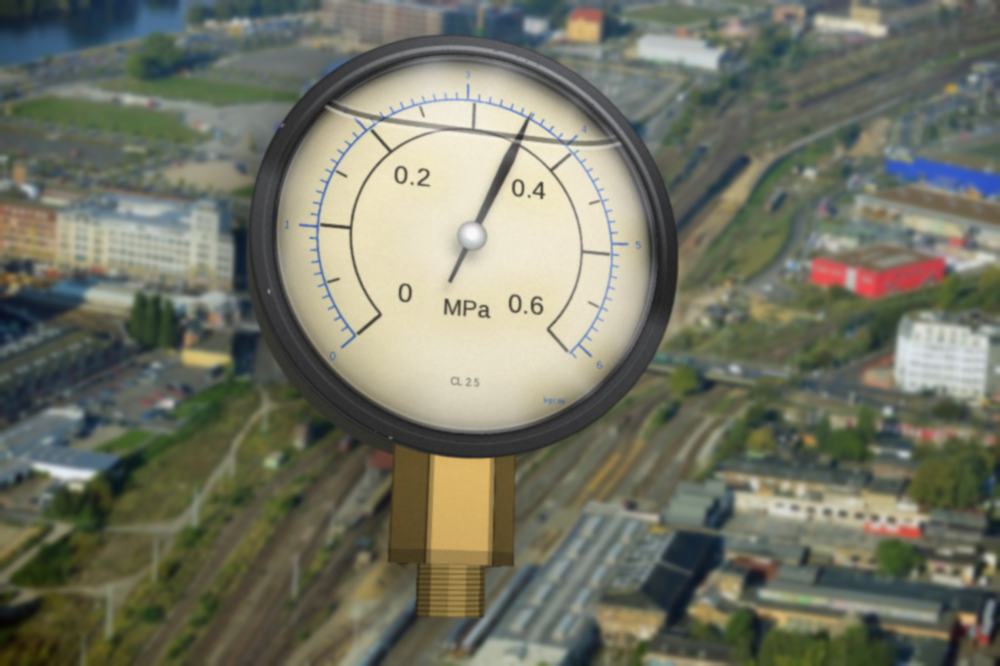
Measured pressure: 0.35,MPa
